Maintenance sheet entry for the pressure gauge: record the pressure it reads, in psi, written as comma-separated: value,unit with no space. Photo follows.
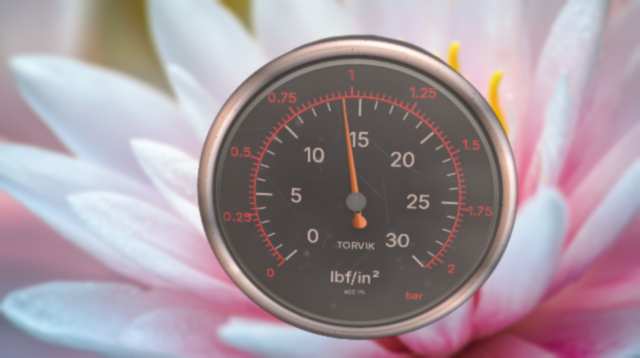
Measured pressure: 14,psi
